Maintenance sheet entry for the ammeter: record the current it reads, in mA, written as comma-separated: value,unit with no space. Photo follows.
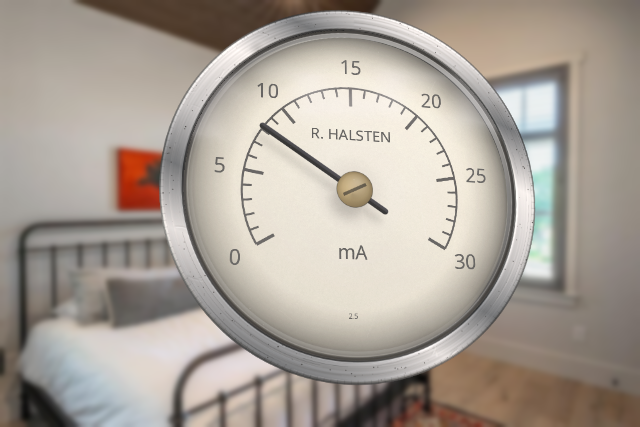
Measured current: 8,mA
